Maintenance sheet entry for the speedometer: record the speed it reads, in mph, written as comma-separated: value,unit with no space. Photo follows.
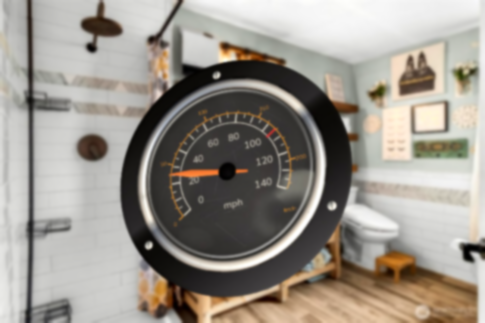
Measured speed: 25,mph
